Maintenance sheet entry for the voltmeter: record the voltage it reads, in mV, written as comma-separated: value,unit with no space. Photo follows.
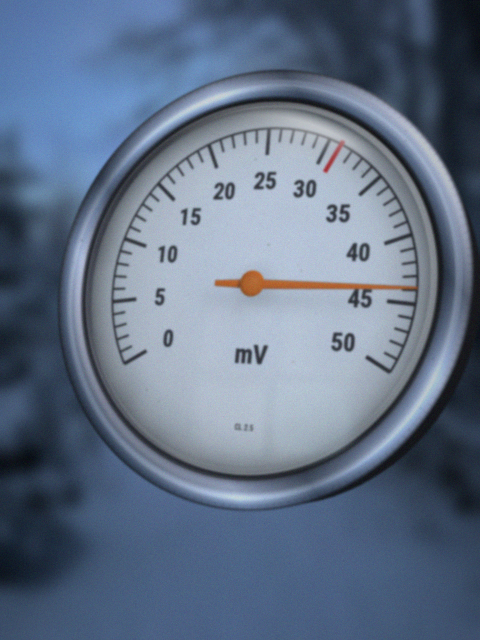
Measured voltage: 44,mV
